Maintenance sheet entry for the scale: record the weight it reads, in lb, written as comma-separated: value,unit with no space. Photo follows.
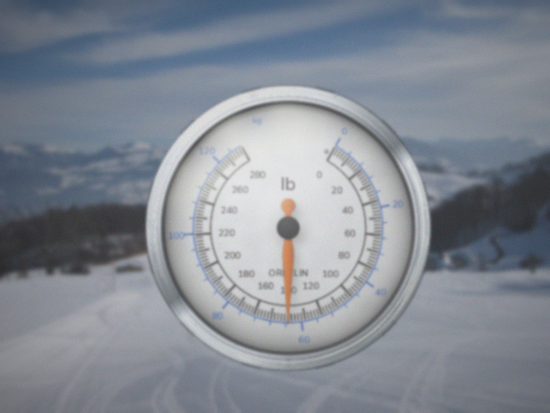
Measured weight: 140,lb
